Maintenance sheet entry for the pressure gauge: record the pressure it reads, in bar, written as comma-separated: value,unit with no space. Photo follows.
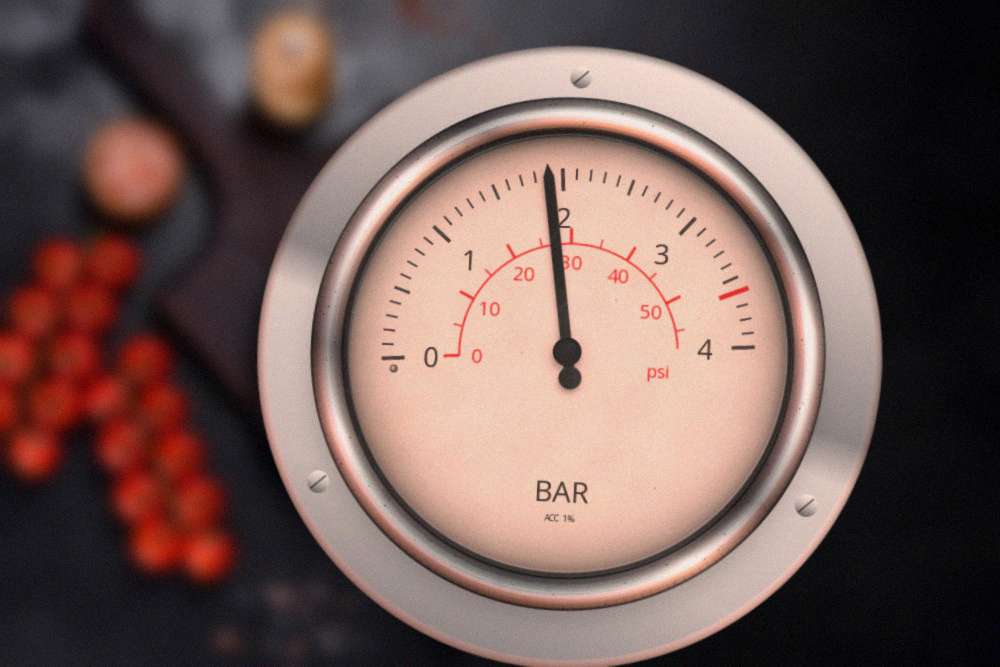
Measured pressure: 1.9,bar
